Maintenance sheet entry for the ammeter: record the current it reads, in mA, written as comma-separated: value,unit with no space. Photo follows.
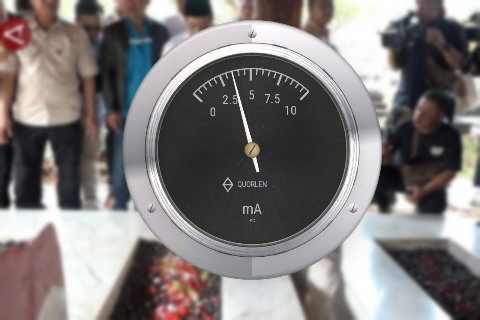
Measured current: 3.5,mA
